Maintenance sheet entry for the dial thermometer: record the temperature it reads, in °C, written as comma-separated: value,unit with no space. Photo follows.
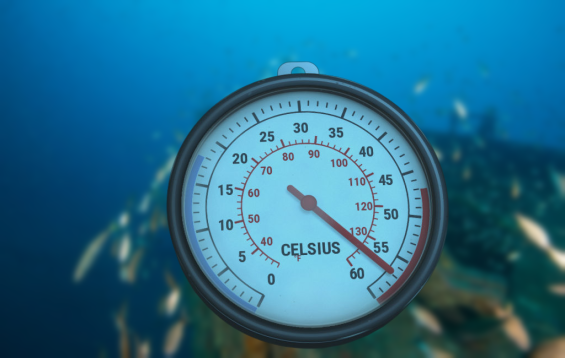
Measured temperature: 57,°C
